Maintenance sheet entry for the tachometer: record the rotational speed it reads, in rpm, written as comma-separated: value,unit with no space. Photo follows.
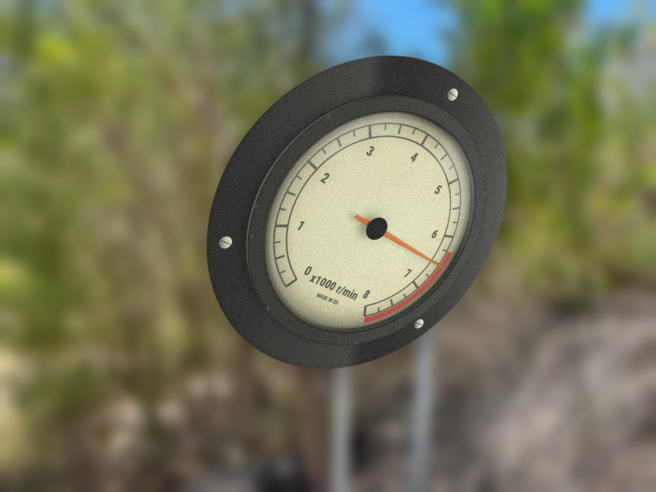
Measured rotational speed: 6500,rpm
